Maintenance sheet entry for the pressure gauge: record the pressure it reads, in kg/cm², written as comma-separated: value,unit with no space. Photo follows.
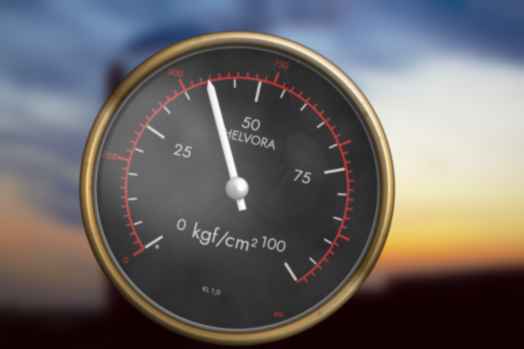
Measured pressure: 40,kg/cm²
